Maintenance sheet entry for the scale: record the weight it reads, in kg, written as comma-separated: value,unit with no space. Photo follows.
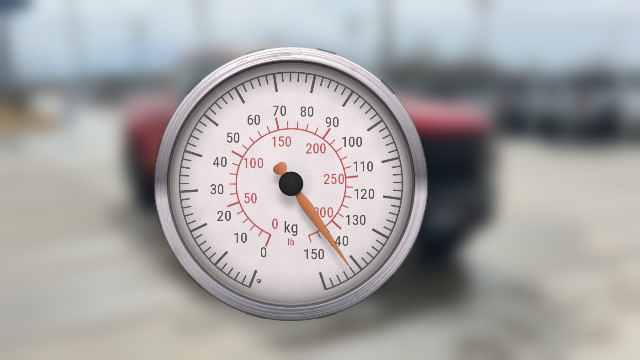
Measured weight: 142,kg
